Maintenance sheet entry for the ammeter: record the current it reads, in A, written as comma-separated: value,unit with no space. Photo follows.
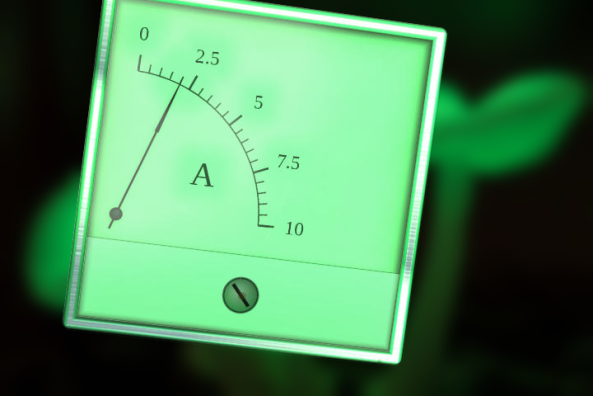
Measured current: 2,A
